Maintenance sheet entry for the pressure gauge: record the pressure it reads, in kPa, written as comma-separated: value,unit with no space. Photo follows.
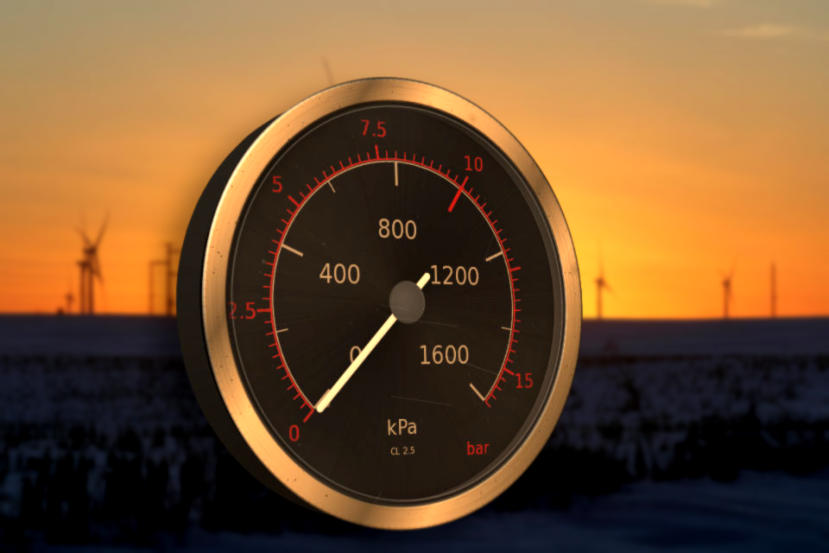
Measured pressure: 0,kPa
